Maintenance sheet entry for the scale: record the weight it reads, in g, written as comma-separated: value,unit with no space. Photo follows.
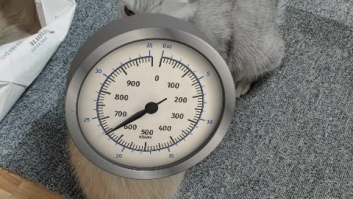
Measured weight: 650,g
